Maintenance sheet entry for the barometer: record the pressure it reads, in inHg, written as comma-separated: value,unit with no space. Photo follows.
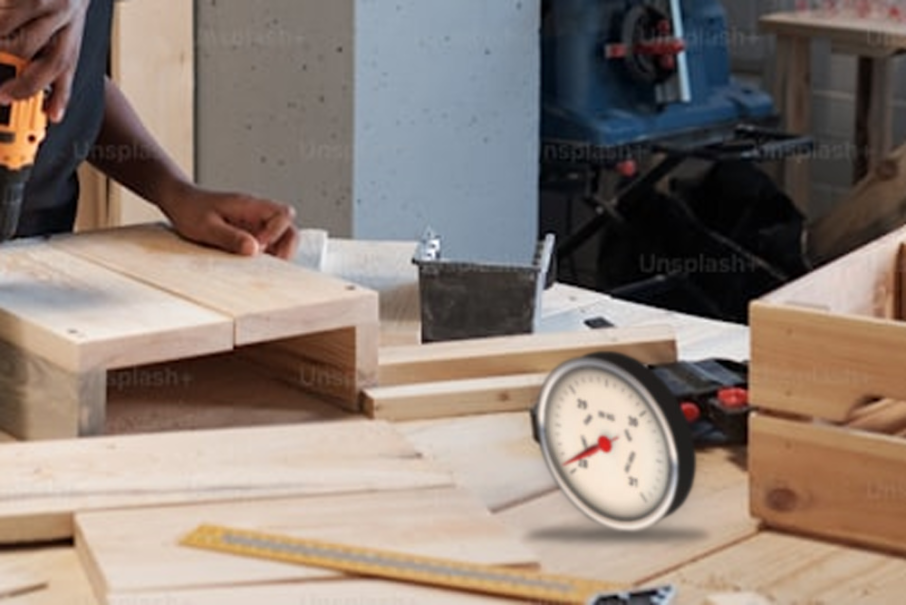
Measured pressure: 28.1,inHg
